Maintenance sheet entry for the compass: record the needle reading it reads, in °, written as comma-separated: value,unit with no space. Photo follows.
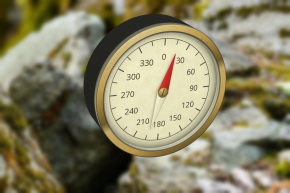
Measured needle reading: 15,°
